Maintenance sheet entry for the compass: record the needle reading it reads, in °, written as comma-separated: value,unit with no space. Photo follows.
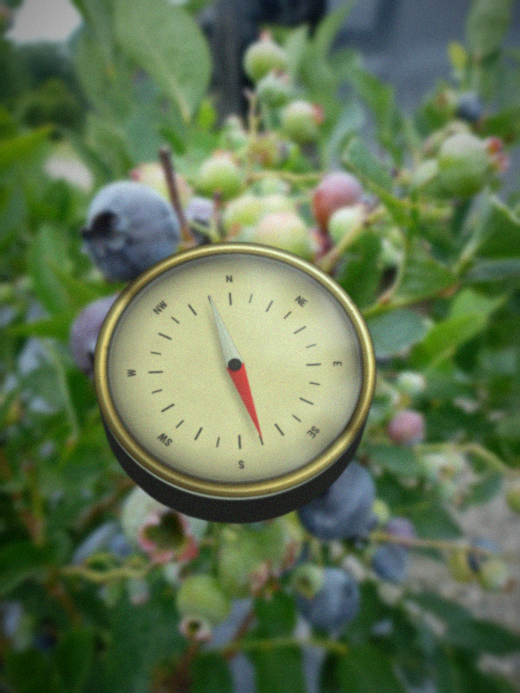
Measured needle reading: 165,°
